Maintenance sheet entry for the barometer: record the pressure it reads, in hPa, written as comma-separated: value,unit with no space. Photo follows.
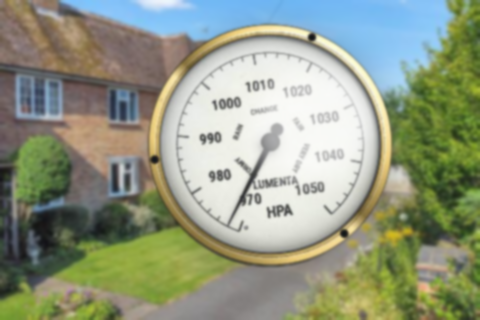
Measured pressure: 972,hPa
